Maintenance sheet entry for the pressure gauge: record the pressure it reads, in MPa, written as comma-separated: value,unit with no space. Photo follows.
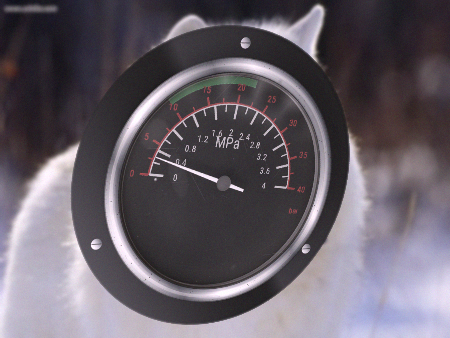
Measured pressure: 0.3,MPa
